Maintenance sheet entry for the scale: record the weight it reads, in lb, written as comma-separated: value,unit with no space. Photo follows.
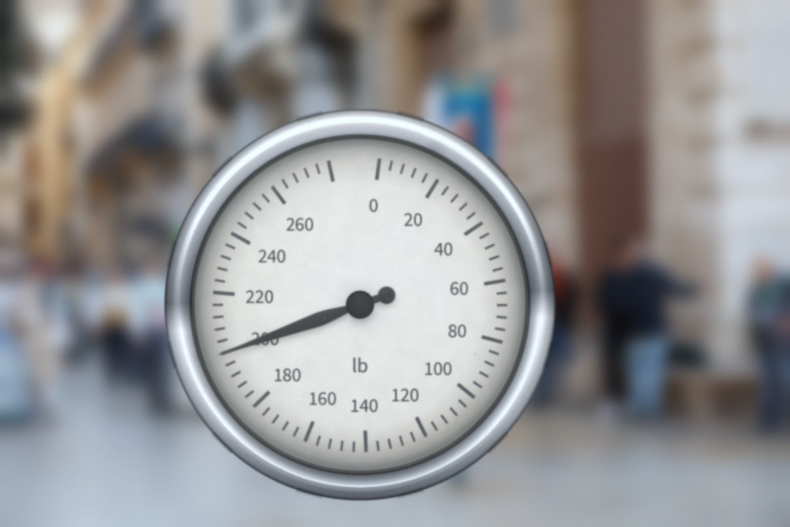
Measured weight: 200,lb
